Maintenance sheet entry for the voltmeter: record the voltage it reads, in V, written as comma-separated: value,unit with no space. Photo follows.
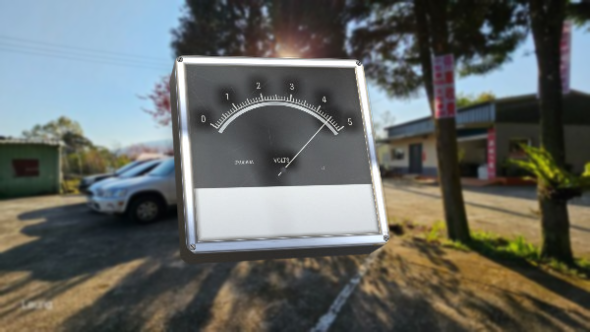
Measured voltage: 4.5,V
